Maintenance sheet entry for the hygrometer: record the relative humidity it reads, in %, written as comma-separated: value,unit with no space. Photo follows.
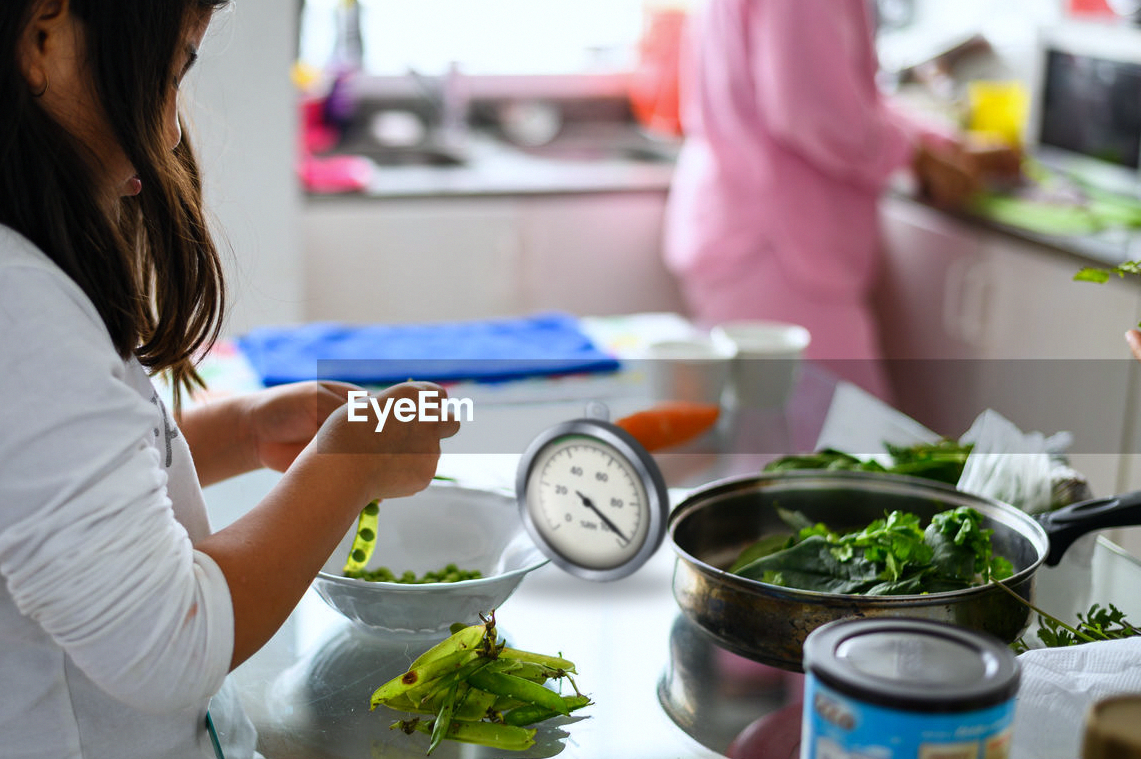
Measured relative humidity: 96,%
